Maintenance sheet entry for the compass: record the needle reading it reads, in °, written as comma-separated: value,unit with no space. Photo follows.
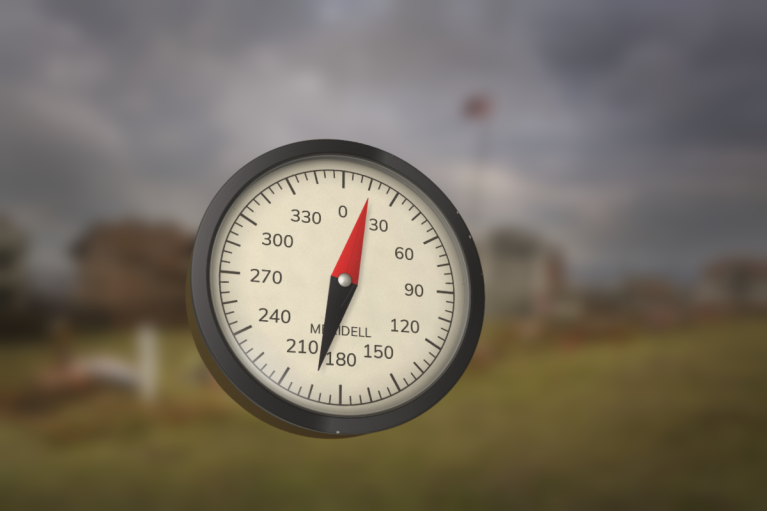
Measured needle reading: 15,°
